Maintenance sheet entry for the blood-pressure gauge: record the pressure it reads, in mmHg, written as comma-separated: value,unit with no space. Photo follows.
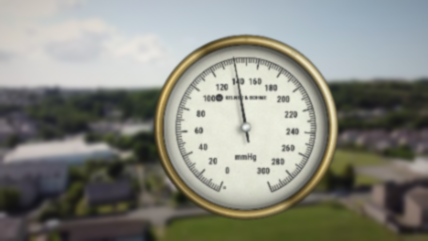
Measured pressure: 140,mmHg
